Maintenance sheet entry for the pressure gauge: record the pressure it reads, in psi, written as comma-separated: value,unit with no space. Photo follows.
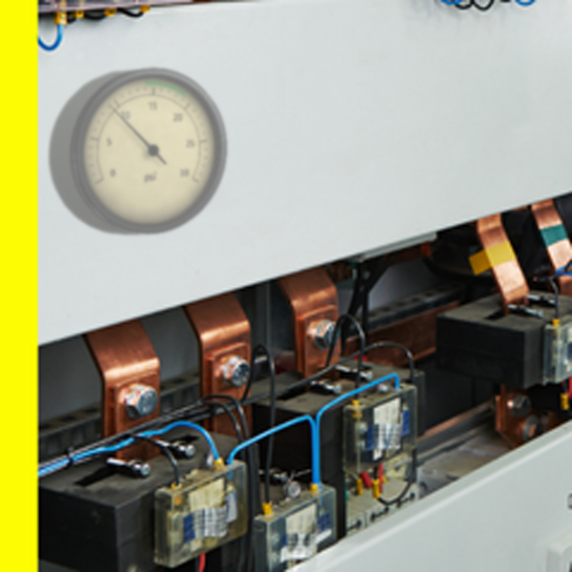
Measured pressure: 9,psi
